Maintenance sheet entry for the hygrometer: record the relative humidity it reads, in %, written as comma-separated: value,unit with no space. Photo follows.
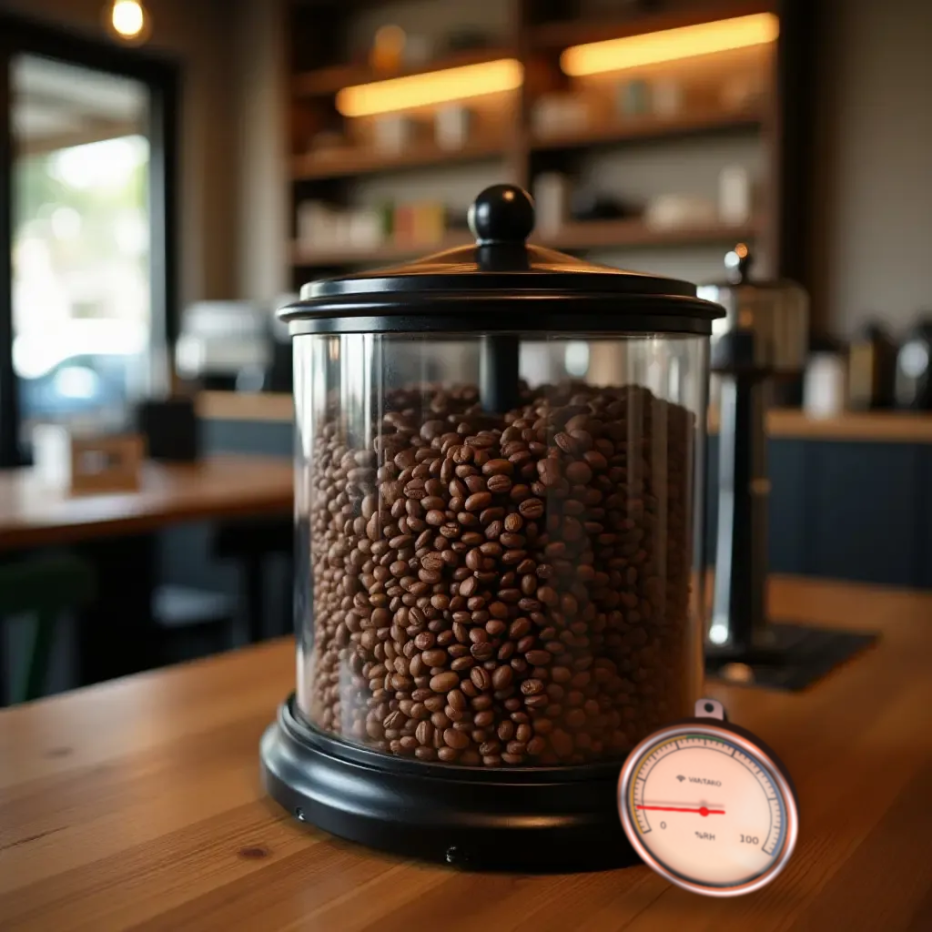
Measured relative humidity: 10,%
